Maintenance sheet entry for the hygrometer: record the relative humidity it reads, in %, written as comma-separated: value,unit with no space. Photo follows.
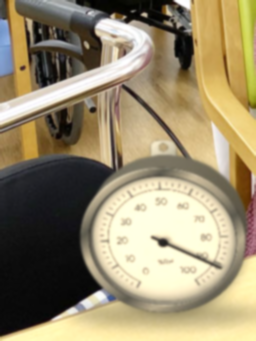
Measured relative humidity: 90,%
